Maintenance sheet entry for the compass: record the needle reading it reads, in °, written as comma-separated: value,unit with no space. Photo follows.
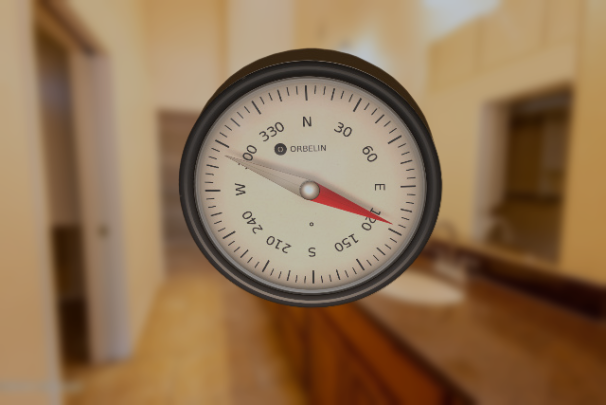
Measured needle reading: 115,°
